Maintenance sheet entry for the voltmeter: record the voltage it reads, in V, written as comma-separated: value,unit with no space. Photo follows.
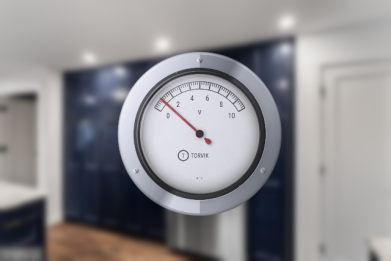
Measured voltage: 1,V
